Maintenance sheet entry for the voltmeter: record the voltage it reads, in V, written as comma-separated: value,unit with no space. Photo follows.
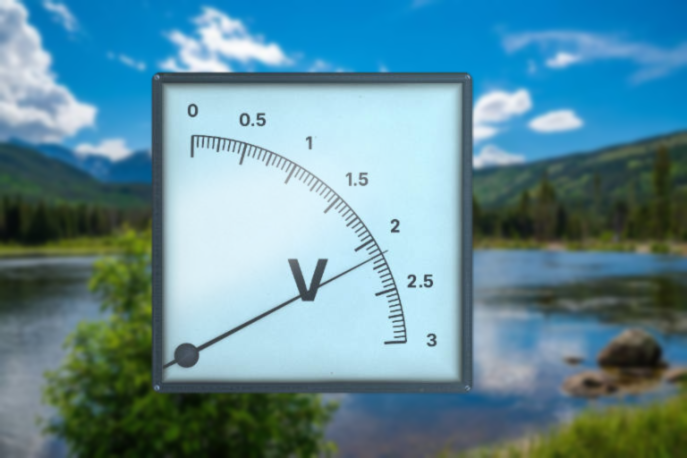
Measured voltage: 2.15,V
